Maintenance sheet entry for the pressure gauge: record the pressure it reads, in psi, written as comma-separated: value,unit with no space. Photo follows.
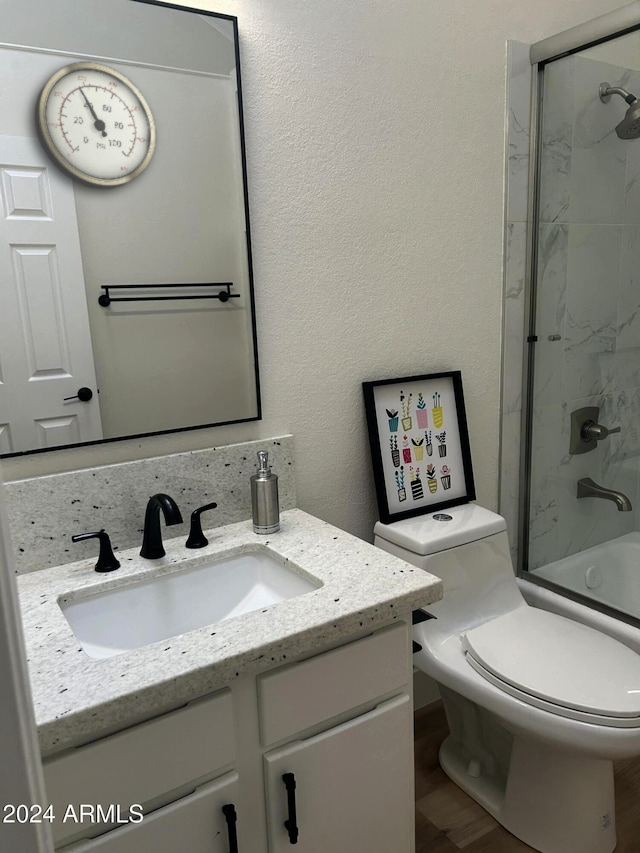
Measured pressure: 40,psi
